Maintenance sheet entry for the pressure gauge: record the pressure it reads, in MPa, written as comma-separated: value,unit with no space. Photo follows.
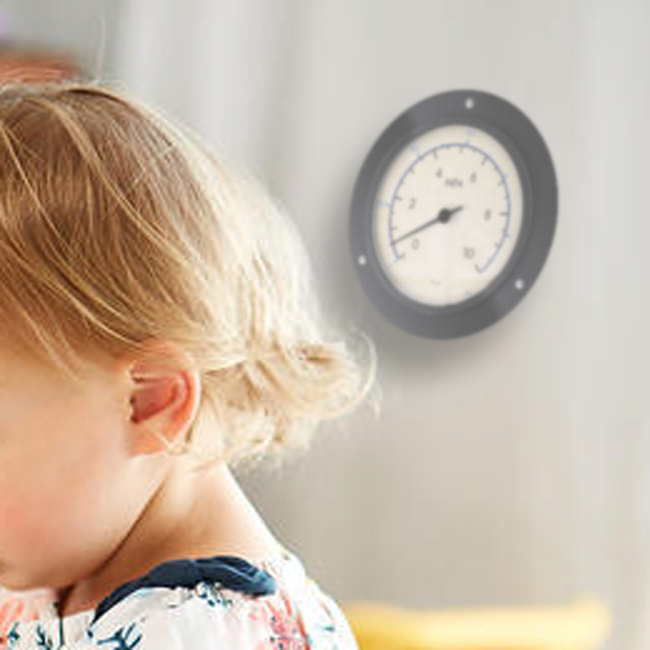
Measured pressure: 0.5,MPa
